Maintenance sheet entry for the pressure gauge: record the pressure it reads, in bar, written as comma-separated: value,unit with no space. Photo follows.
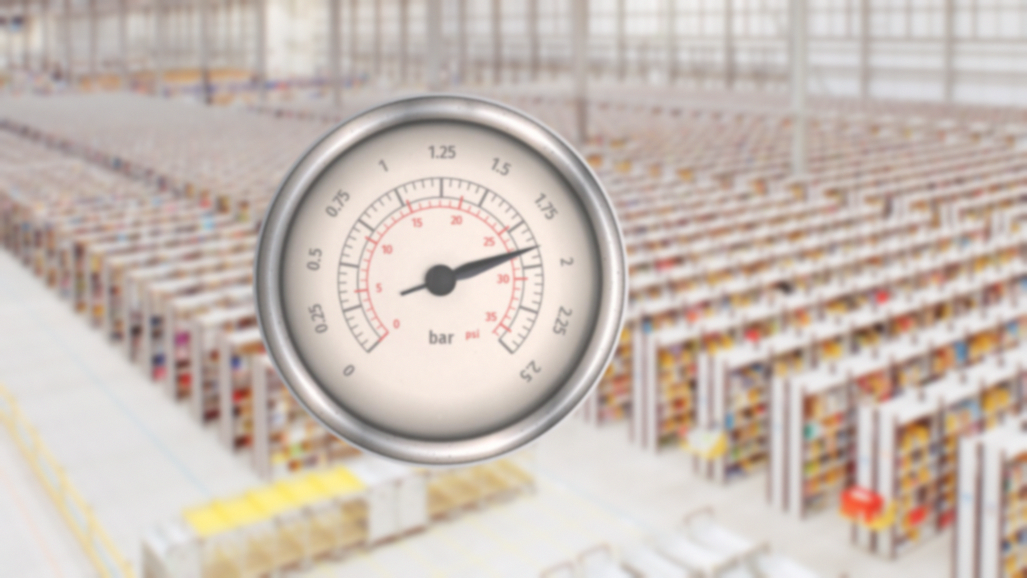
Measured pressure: 1.9,bar
